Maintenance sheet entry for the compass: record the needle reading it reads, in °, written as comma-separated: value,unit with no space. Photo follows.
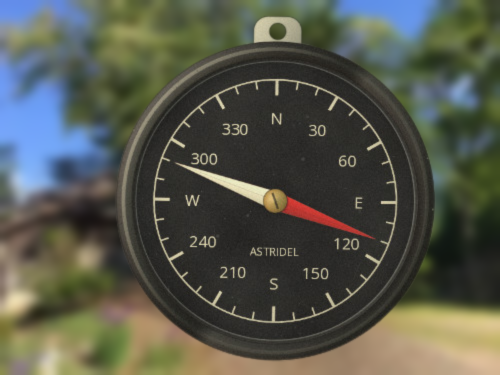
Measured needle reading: 110,°
